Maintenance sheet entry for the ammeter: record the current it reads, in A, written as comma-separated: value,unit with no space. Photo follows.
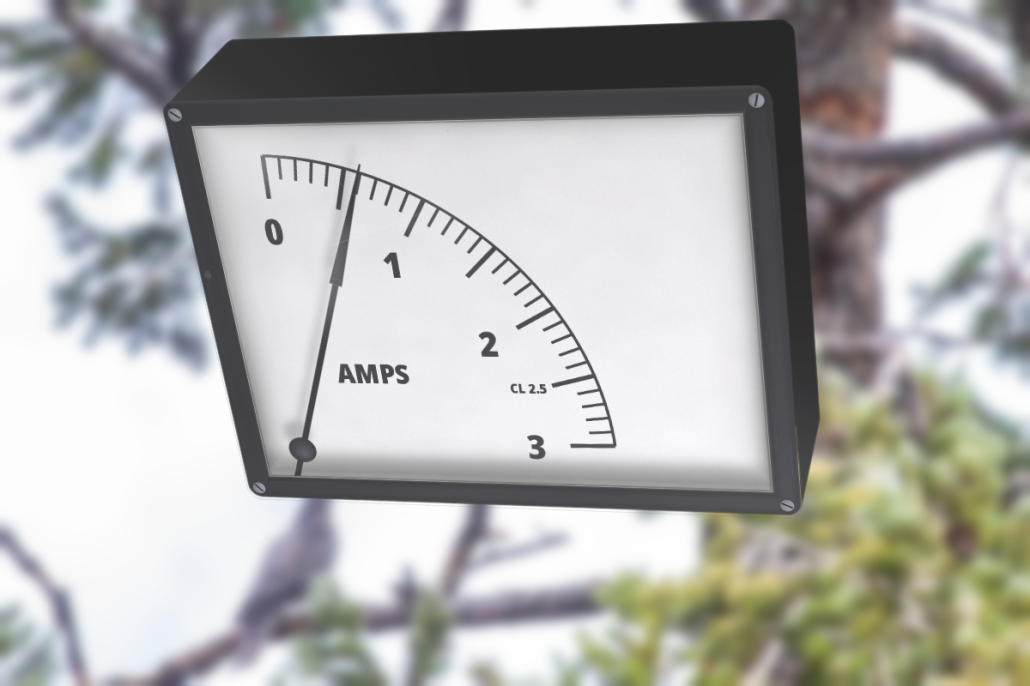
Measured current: 0.6,A
